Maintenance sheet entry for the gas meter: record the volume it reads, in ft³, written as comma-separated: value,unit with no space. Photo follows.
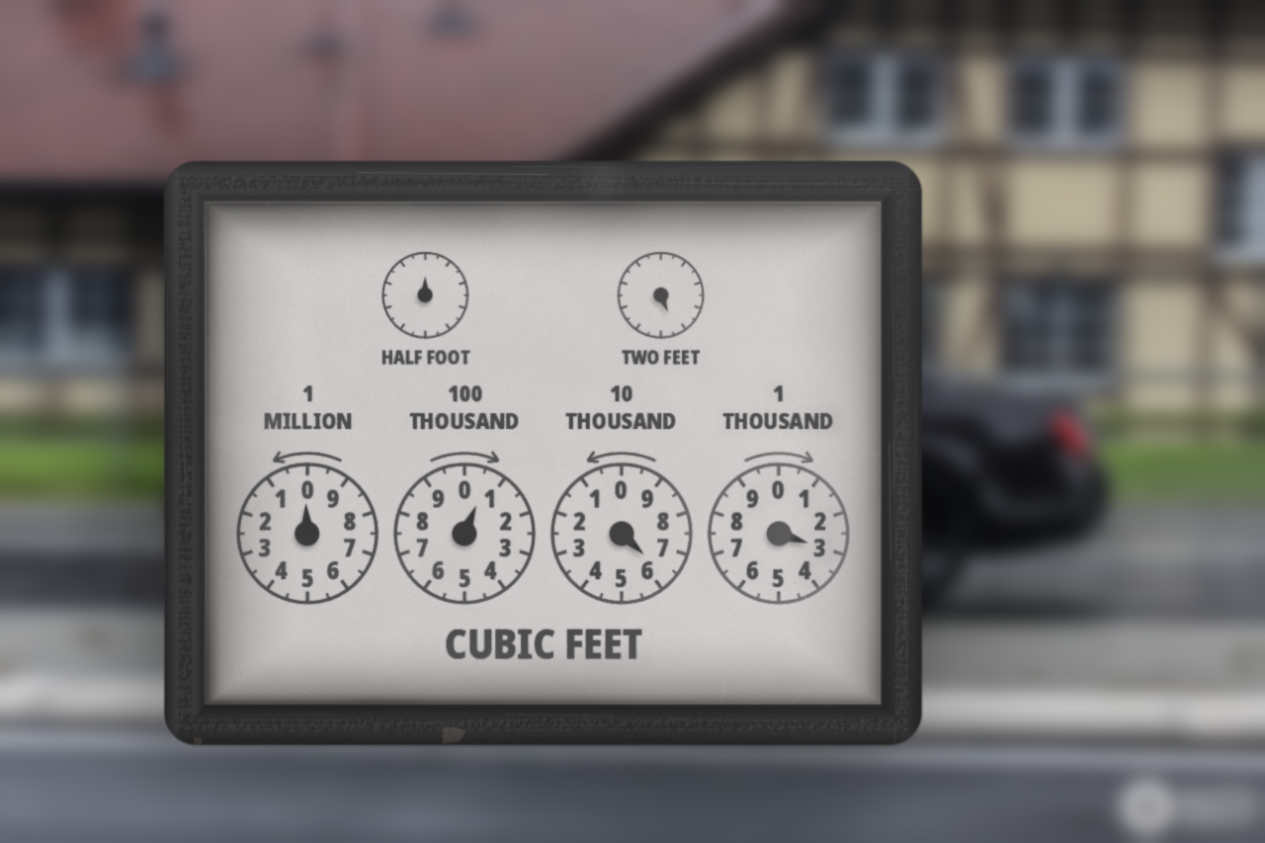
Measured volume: 6300,ft³
